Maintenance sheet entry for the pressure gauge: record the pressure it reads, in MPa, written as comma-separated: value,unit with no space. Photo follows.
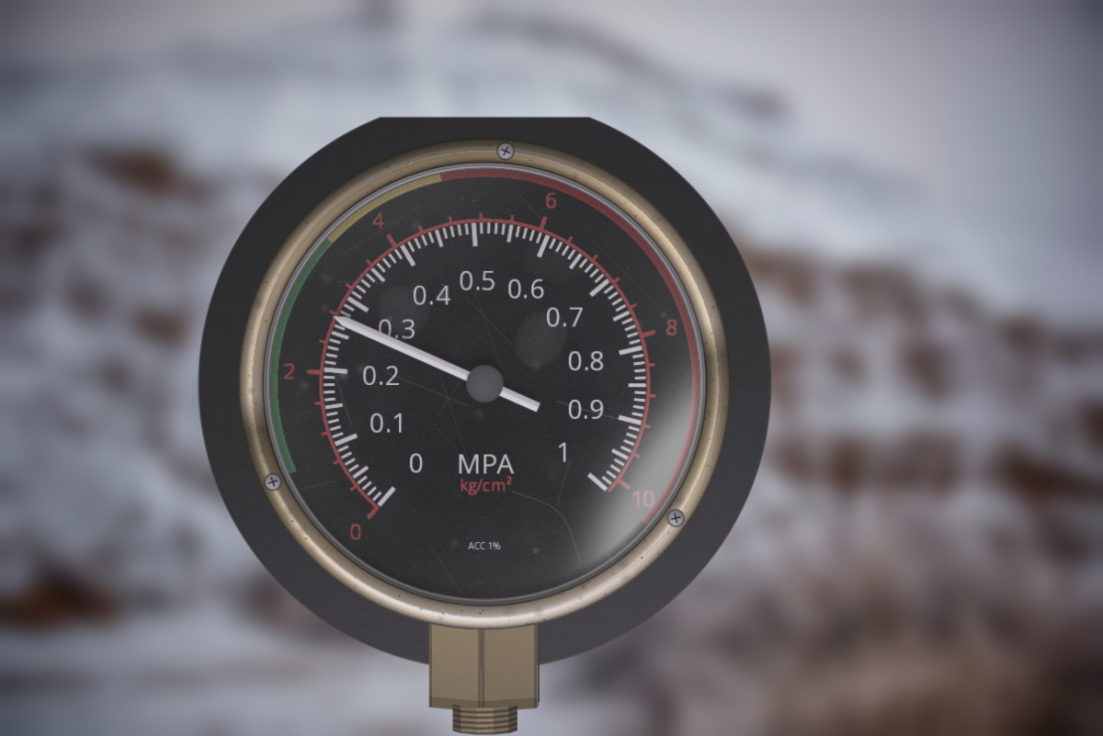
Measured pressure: 0.27,MPa
